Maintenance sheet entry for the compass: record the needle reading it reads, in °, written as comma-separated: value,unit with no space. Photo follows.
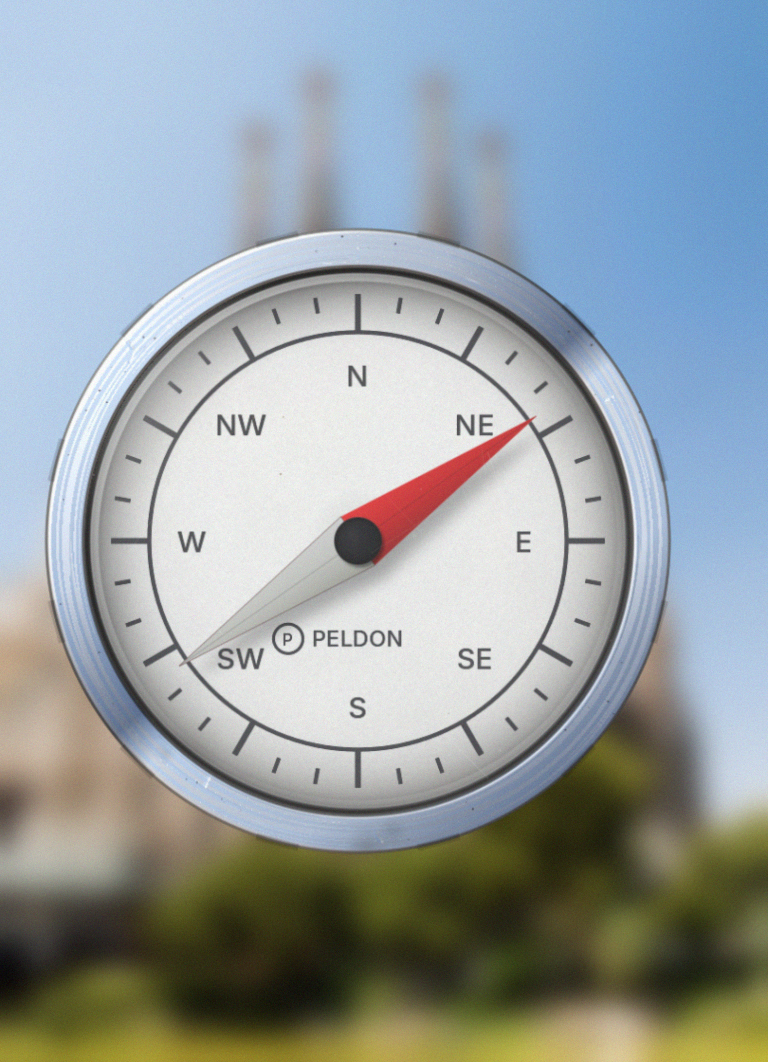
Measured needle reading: 55,°
